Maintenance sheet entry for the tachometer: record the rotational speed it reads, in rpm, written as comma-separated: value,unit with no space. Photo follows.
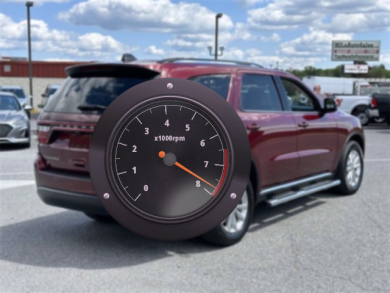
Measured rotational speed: 7750,rpm
